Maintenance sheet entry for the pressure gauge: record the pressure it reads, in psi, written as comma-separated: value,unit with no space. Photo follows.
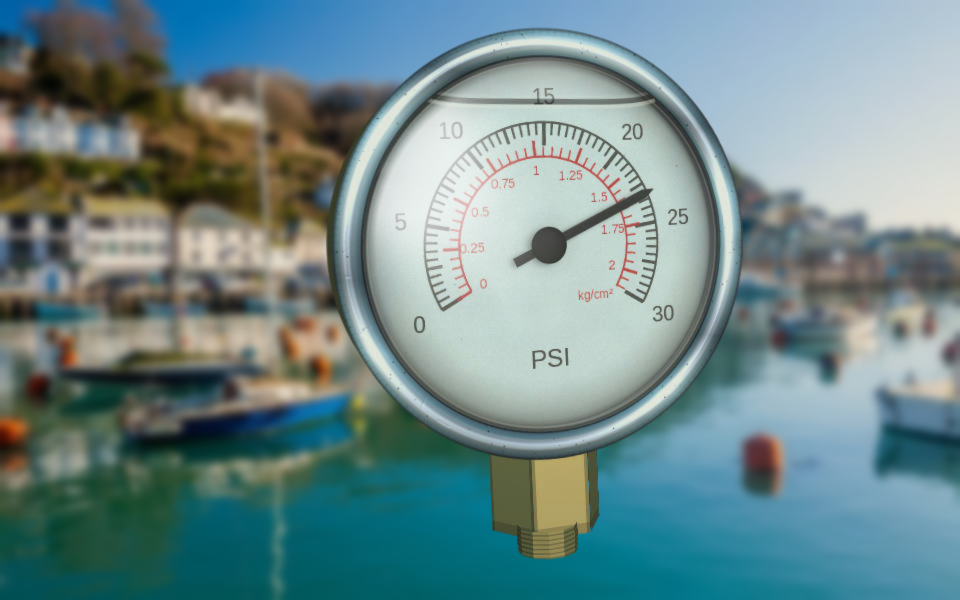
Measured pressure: 23,psi
